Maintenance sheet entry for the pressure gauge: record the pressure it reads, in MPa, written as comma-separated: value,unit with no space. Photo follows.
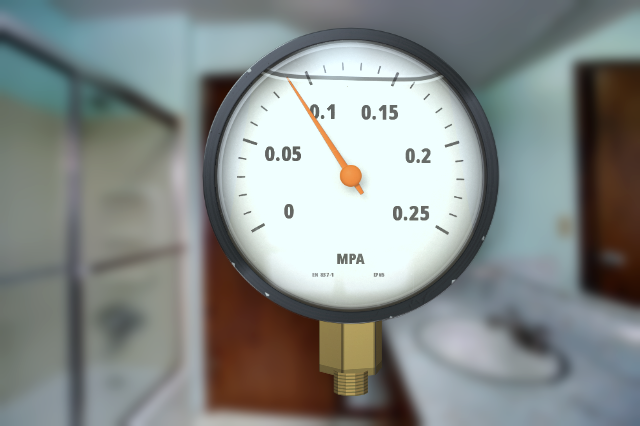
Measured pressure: 0.09,MPa
